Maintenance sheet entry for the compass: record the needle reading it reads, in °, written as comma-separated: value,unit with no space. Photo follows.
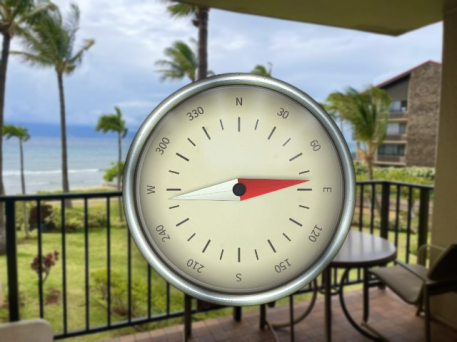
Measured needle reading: 82.5,°
